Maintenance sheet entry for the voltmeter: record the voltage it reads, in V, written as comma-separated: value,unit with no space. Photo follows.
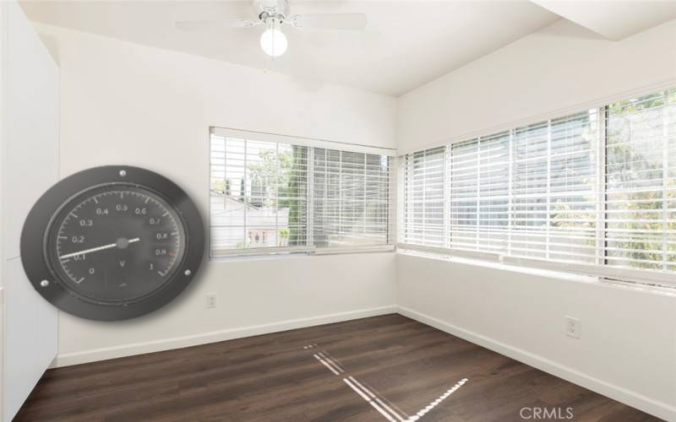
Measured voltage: 0.12,V
